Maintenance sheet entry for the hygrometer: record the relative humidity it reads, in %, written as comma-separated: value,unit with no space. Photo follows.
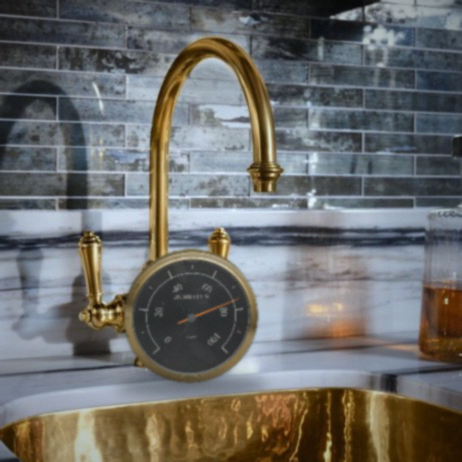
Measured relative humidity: 75,%
